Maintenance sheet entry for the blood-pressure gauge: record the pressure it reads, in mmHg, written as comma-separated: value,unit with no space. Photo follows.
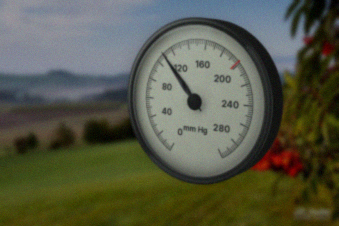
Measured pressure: 110,mmHg
